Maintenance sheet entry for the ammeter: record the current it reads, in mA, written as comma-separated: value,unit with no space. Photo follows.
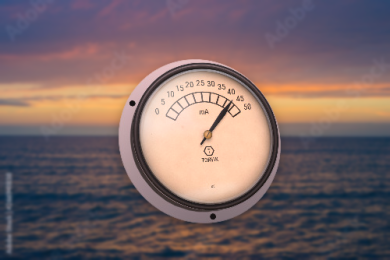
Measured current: 42.5,mA
